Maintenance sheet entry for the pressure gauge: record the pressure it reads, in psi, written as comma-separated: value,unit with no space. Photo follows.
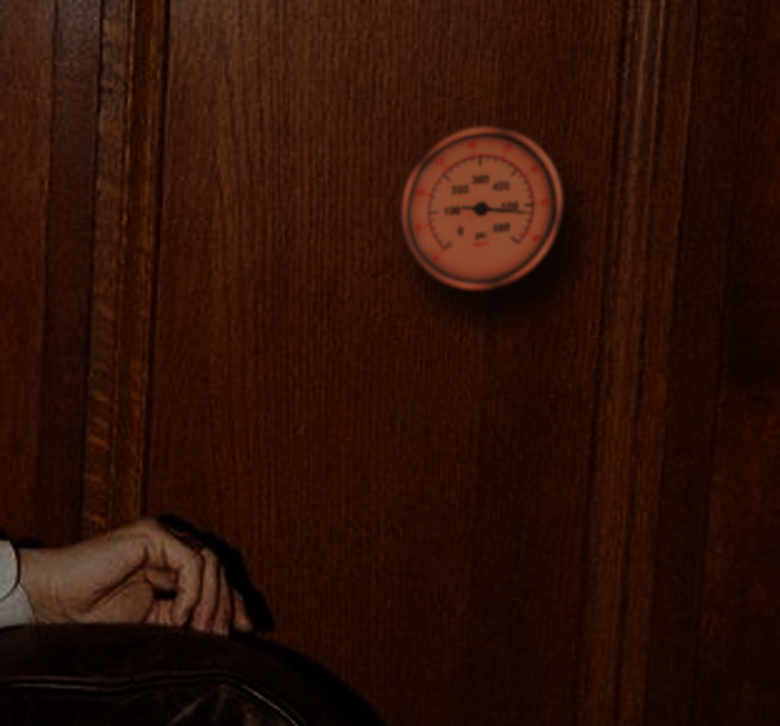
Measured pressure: 520,psi
